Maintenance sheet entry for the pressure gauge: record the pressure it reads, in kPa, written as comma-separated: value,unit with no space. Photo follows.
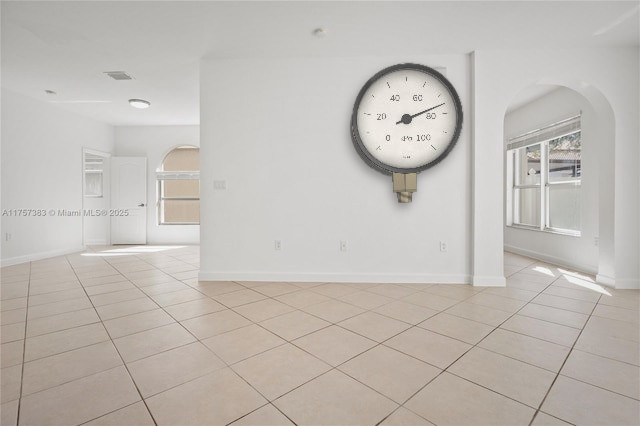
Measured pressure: 75,kPa
